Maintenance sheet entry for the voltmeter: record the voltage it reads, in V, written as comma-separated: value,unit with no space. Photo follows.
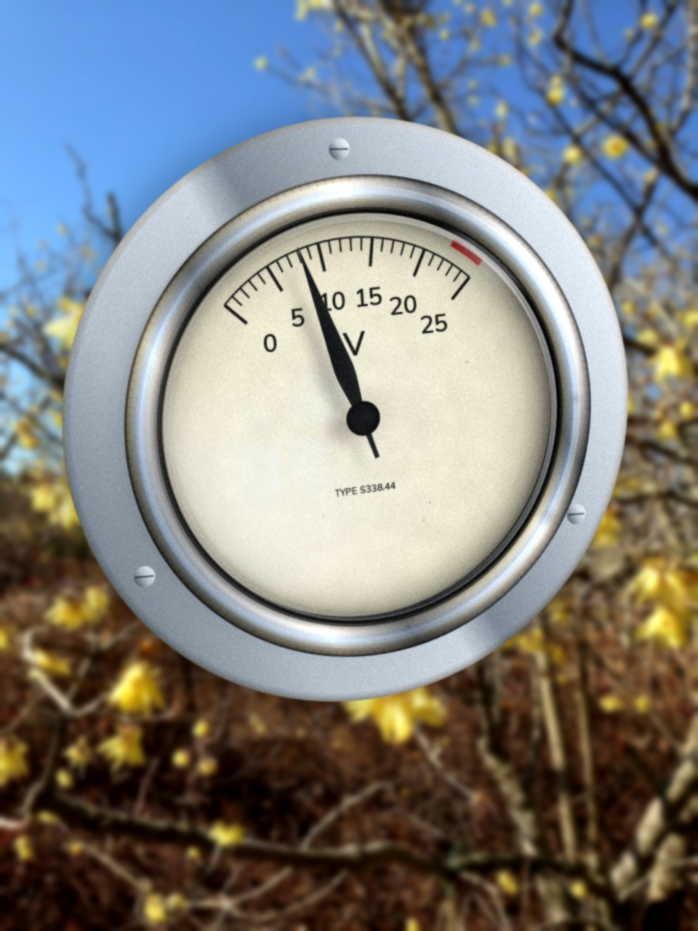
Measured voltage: 8,V
